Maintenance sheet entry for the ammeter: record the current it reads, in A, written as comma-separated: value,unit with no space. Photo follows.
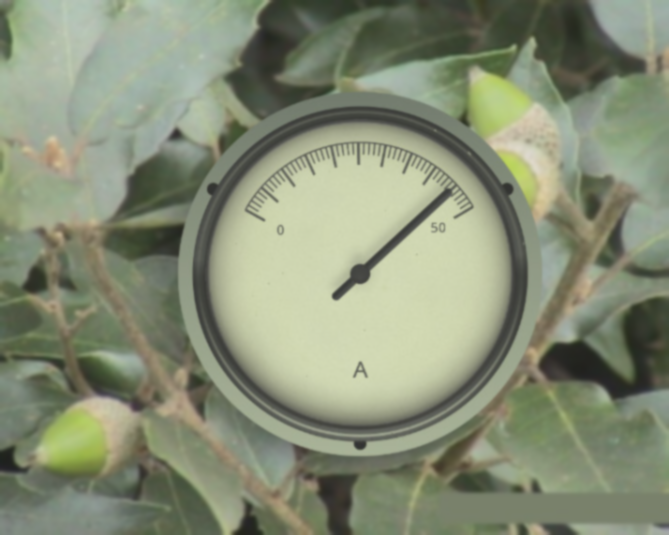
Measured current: 45,A
